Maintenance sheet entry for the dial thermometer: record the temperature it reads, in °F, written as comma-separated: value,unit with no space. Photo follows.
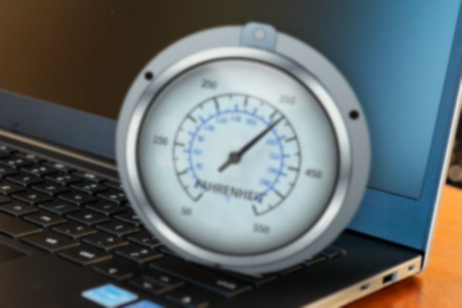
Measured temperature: 362.5,°F
